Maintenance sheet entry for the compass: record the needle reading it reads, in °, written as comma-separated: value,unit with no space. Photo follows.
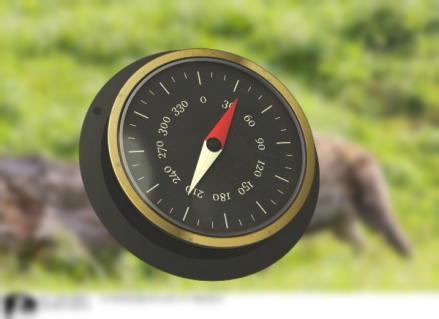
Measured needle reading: 35,°
